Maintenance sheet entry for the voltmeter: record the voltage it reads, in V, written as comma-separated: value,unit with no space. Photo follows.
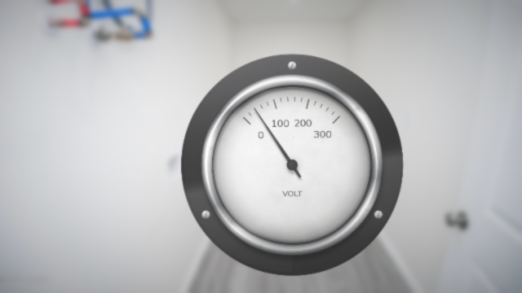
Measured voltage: 40,V
